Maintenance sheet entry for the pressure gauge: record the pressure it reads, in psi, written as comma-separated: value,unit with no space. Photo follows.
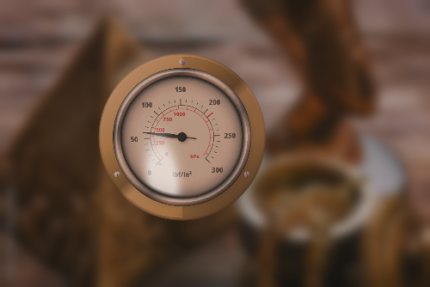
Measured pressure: 60,psi
